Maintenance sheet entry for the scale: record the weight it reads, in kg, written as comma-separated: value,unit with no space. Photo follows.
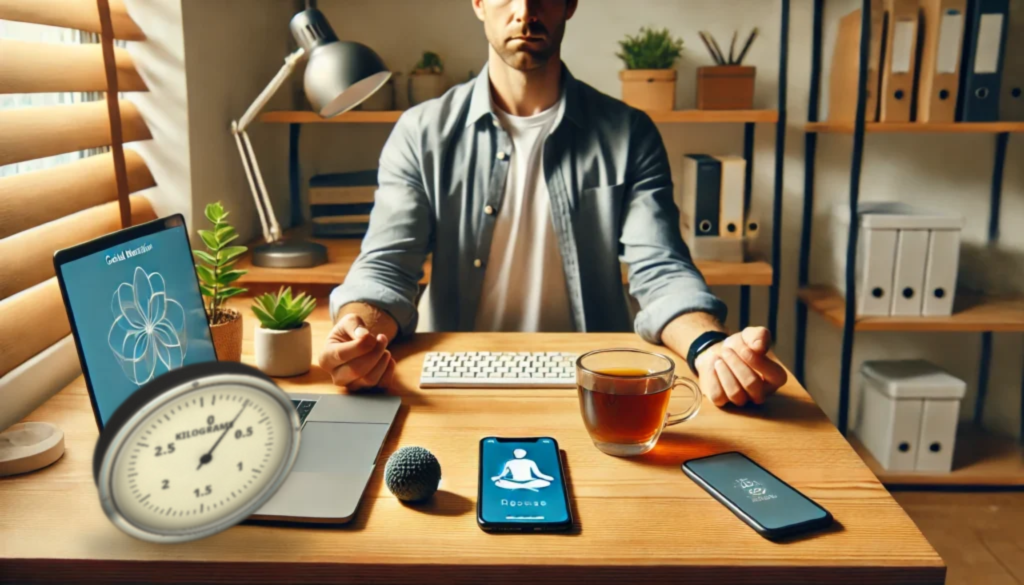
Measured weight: 0.25,kg
